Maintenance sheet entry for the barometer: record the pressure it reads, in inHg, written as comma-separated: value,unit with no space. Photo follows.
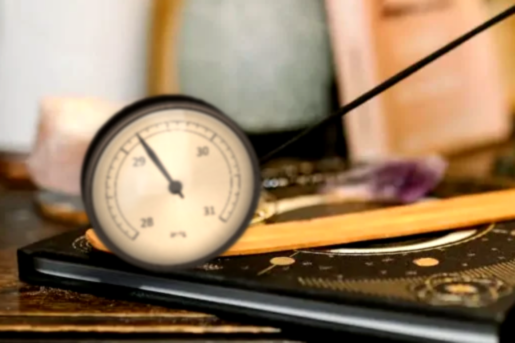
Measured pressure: 29.2,inHg
